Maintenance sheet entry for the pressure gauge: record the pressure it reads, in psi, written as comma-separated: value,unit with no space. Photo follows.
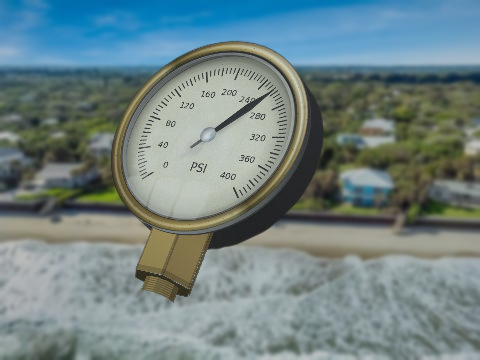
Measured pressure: 260,psi
